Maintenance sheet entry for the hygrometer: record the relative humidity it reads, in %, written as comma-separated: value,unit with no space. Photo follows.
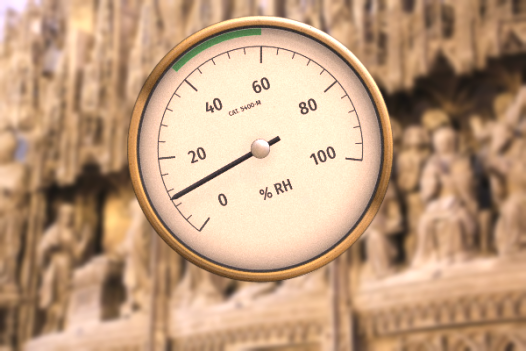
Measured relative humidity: 10,%
